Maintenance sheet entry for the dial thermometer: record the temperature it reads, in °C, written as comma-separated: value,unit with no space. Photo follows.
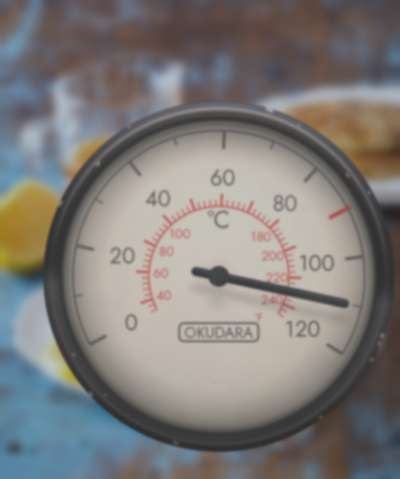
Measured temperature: 110,°C
